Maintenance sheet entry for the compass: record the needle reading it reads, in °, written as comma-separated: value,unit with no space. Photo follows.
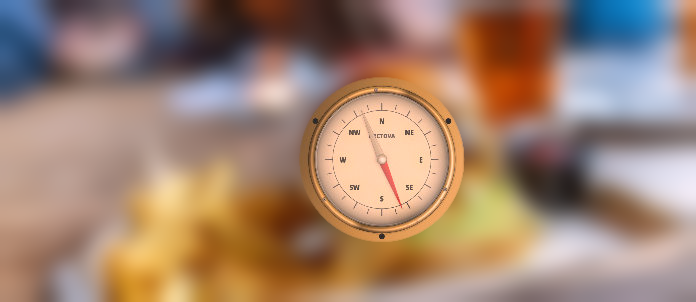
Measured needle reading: 157.5,°
